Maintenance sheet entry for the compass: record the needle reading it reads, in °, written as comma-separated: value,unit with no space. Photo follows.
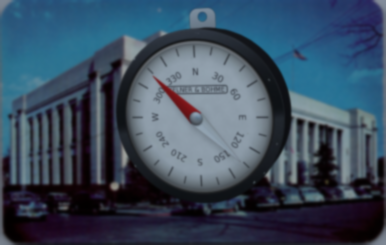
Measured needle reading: 315,°
